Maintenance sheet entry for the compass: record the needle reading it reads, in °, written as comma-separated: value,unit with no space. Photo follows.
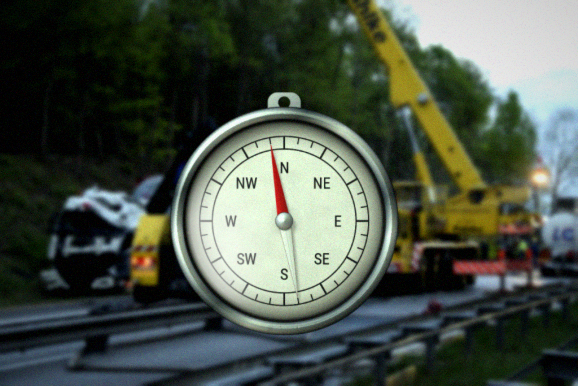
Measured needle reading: 350,°
